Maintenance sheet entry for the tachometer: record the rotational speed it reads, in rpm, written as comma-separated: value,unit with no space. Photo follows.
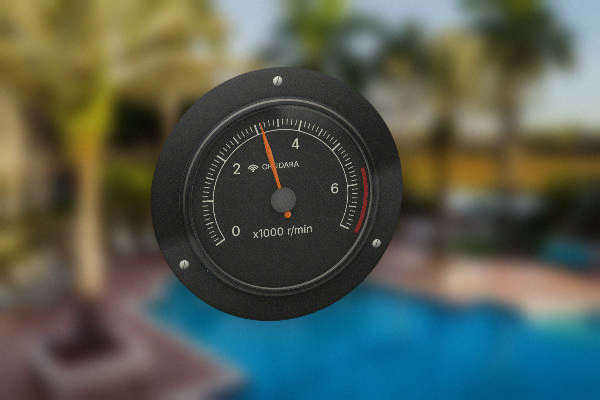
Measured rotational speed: 3100,rpm
